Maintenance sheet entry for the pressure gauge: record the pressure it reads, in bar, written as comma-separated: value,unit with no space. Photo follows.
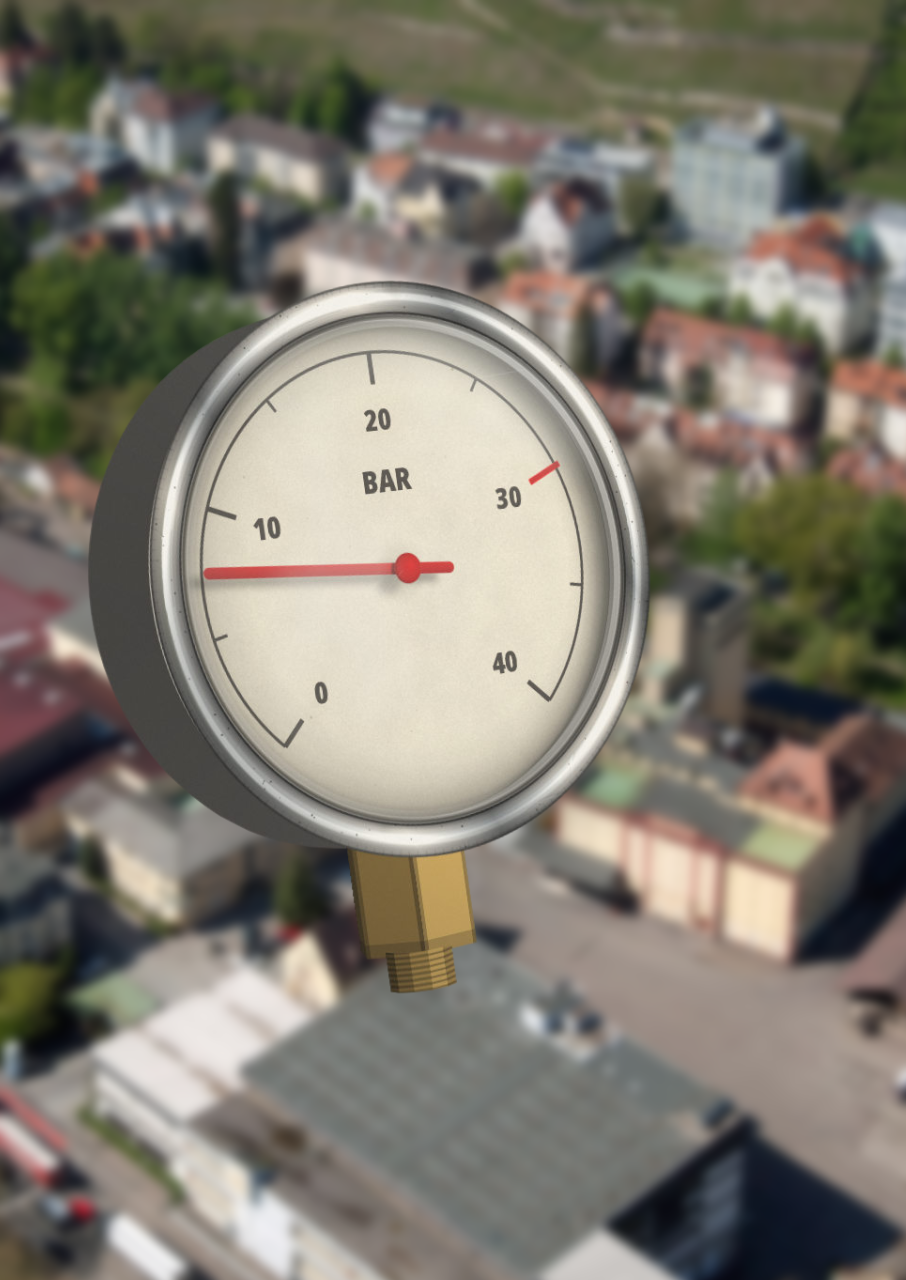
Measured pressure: 7.5,bar
